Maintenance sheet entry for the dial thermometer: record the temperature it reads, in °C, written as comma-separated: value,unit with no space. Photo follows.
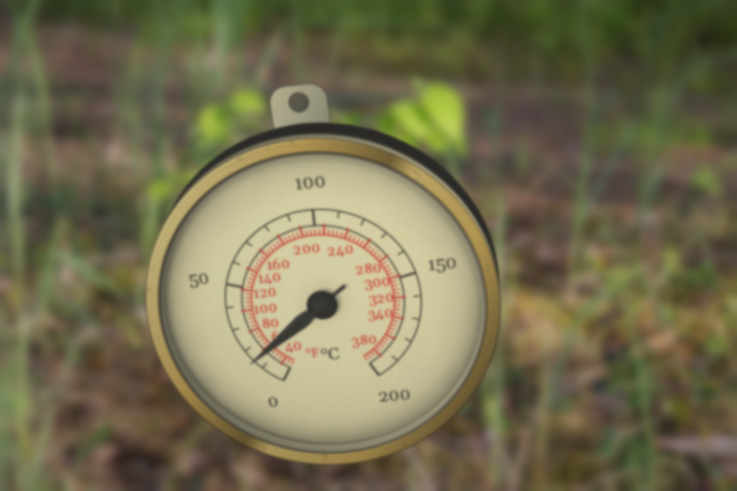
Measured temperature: 15,°C
